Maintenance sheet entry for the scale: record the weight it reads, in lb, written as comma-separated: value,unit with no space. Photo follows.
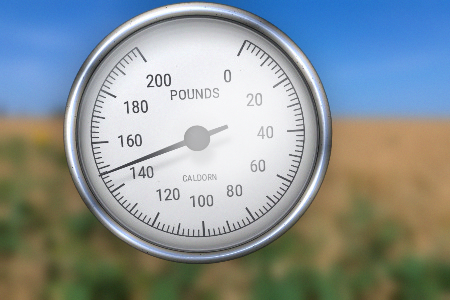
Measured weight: 148,lb
